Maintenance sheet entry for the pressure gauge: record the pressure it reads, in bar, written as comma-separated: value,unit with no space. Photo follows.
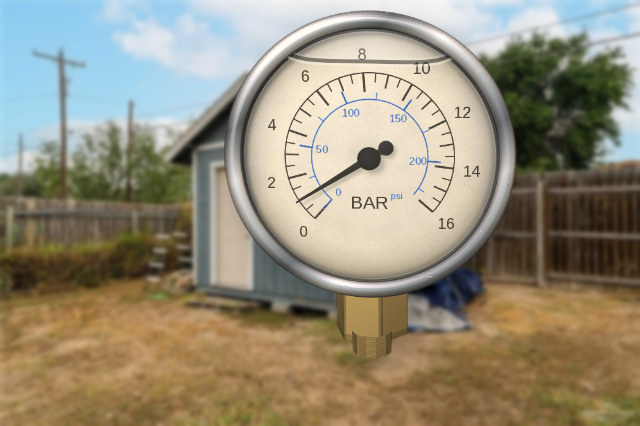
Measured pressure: 1,bar
